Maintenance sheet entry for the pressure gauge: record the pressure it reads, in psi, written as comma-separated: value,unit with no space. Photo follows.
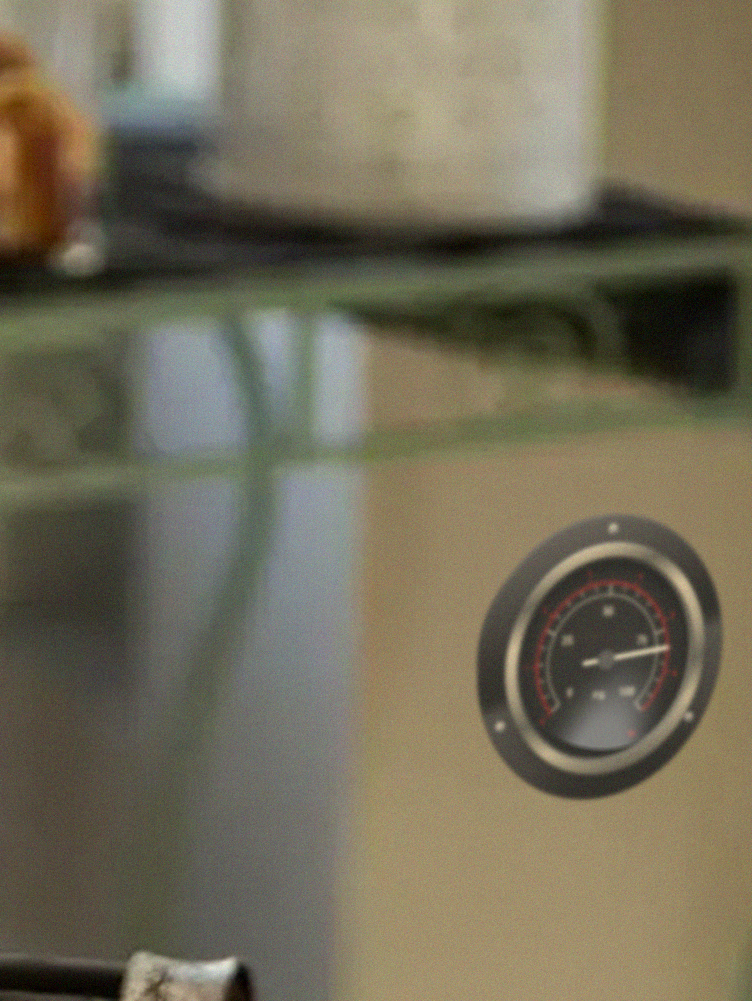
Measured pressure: 80,psi
